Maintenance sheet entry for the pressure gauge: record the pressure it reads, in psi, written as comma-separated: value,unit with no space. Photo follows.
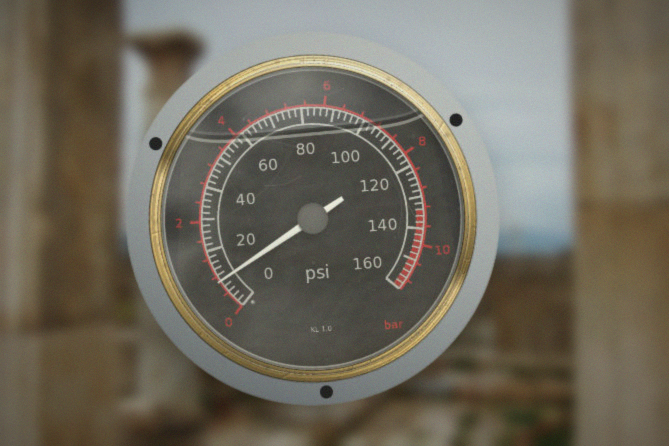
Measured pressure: 10,psi
